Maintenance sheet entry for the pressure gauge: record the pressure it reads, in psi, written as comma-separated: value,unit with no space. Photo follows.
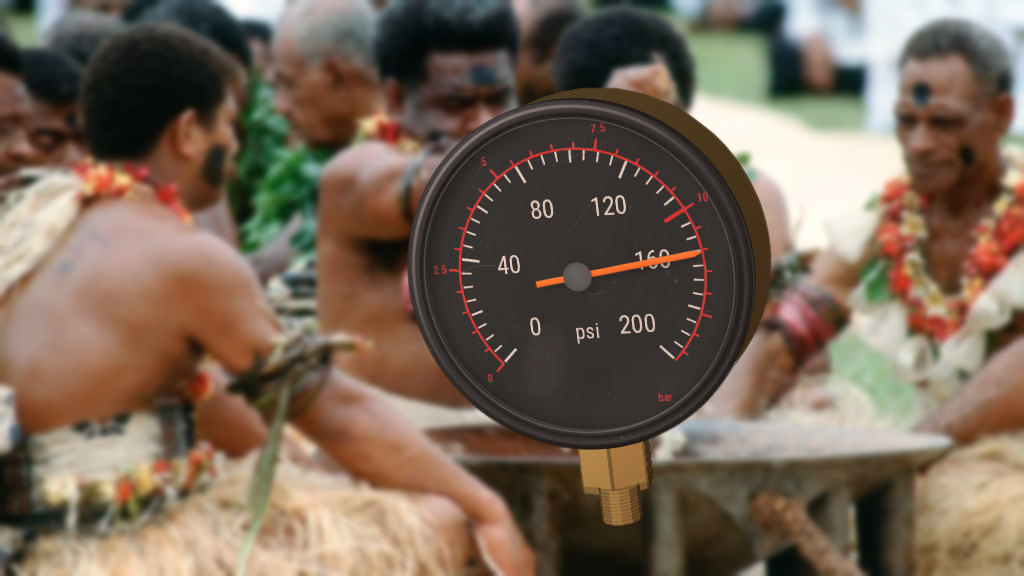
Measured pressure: 160,psi
